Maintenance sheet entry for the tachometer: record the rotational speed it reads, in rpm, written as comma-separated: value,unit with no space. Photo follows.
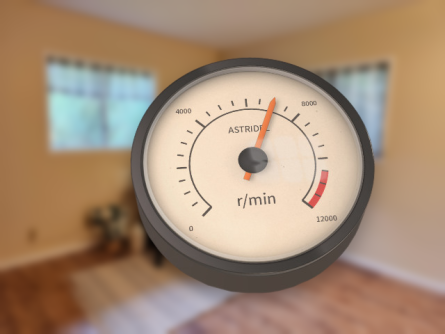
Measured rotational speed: 7000,rpm
